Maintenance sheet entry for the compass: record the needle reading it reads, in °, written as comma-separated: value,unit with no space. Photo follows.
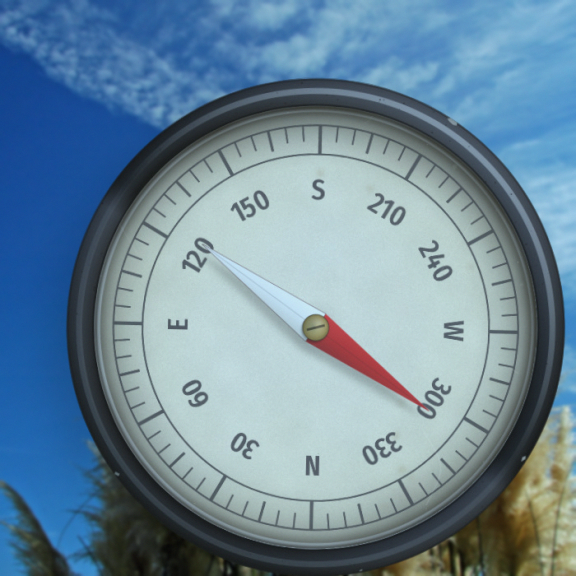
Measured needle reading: 305,°
